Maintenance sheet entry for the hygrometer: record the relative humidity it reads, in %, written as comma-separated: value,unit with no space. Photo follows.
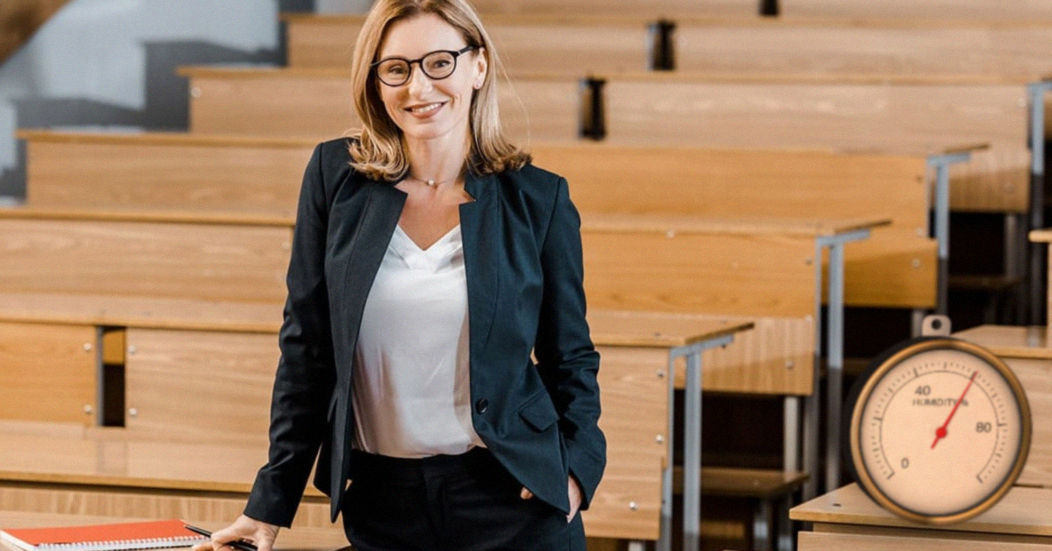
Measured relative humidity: 60,%
